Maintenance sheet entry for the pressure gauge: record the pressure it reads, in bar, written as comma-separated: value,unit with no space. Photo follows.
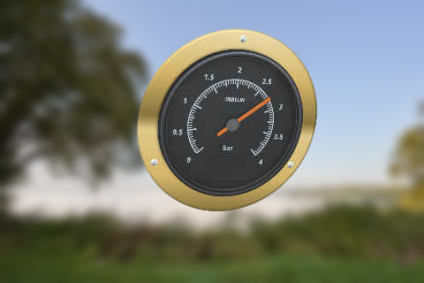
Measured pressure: 2.75,bar
